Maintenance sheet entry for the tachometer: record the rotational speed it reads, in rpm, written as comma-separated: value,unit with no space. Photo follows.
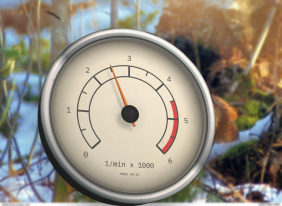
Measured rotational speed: 2500,rpm
